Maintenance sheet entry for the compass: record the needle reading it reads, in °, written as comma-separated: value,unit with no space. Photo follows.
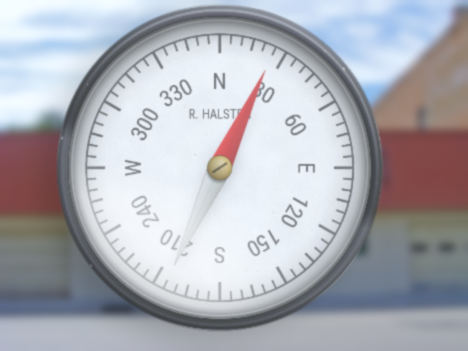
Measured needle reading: 25,°
